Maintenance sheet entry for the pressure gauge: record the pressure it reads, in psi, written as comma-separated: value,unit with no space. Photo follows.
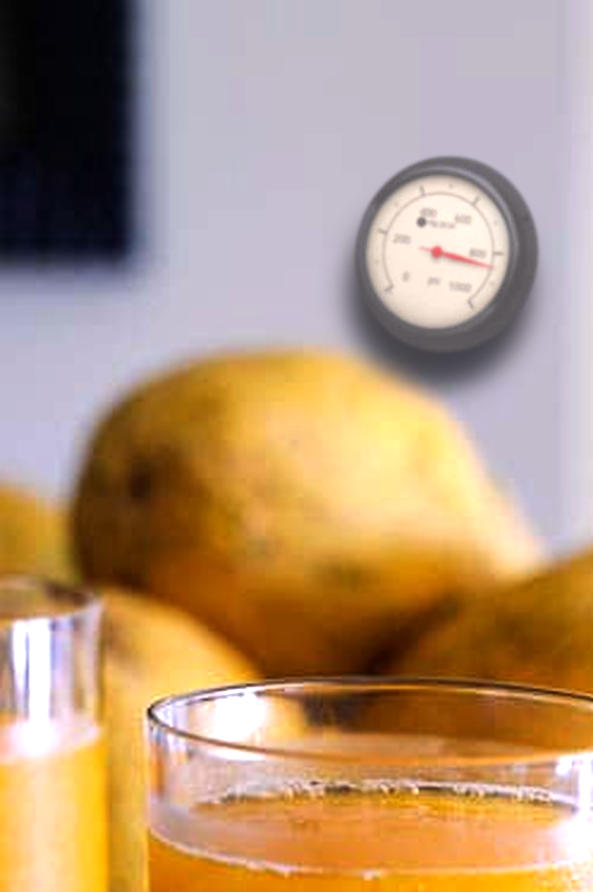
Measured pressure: 850,psi
